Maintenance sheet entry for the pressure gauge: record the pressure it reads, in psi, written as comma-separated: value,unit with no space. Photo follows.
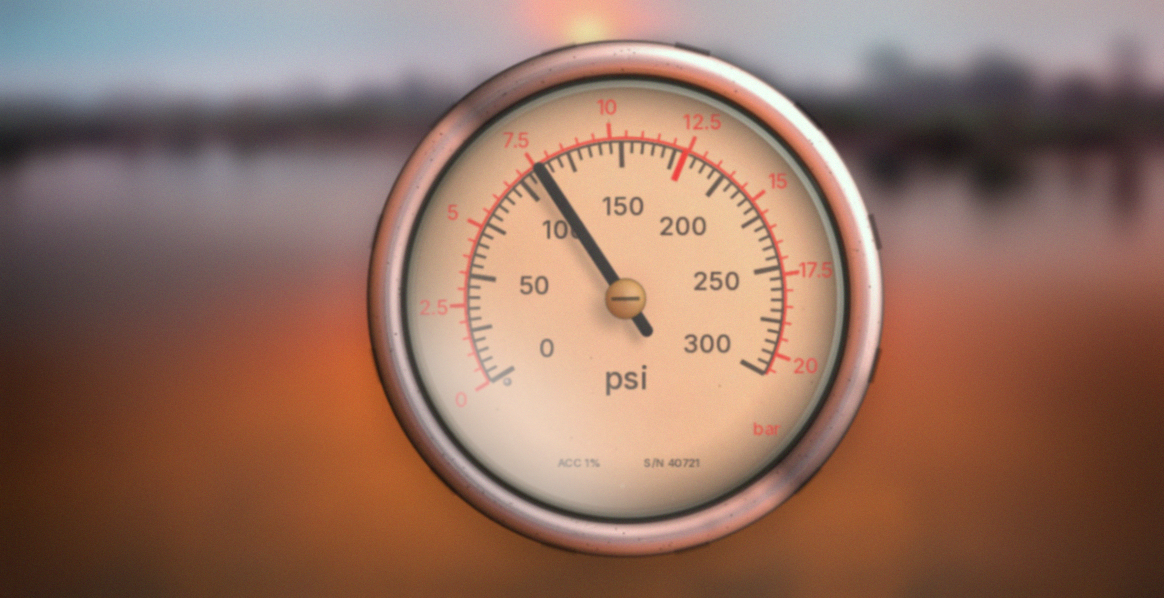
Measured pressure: 110,psi
